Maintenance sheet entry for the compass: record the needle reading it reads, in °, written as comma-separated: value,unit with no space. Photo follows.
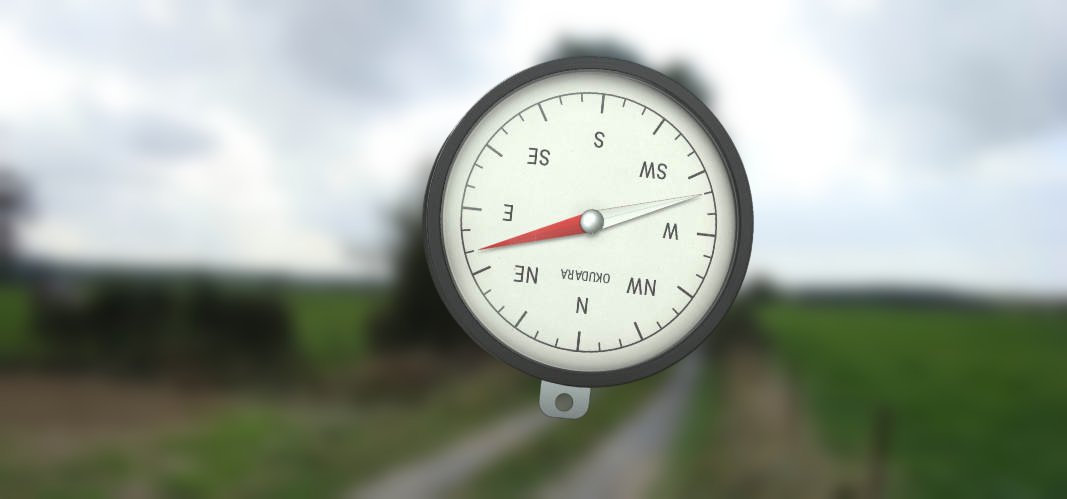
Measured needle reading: 70,°
